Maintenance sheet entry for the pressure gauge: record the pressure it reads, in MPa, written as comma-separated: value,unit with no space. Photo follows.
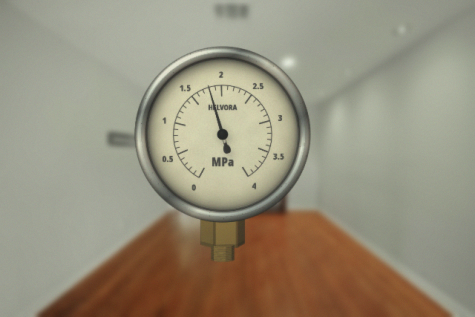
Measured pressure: 1.8,MPa
